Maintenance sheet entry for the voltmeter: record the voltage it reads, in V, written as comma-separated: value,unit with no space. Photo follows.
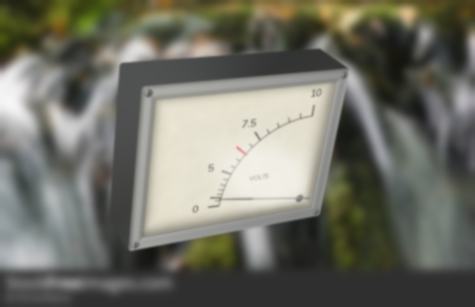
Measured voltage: 2.5,V
